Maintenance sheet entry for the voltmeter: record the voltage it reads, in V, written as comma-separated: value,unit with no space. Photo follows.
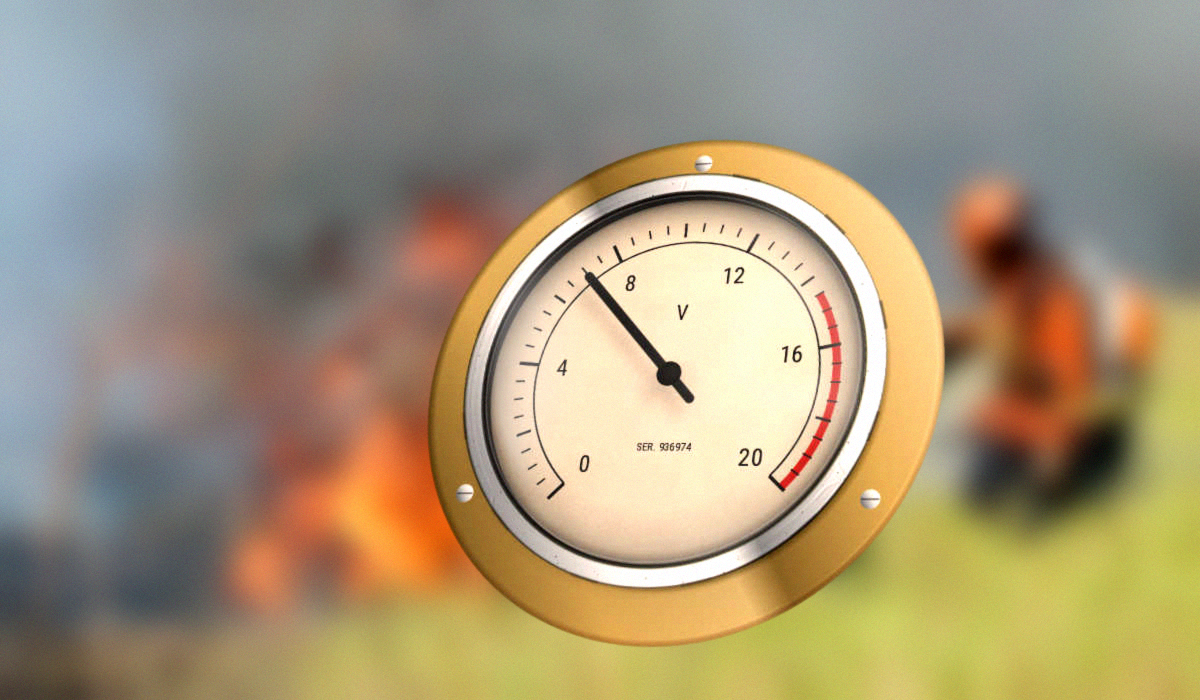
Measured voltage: 7,V
